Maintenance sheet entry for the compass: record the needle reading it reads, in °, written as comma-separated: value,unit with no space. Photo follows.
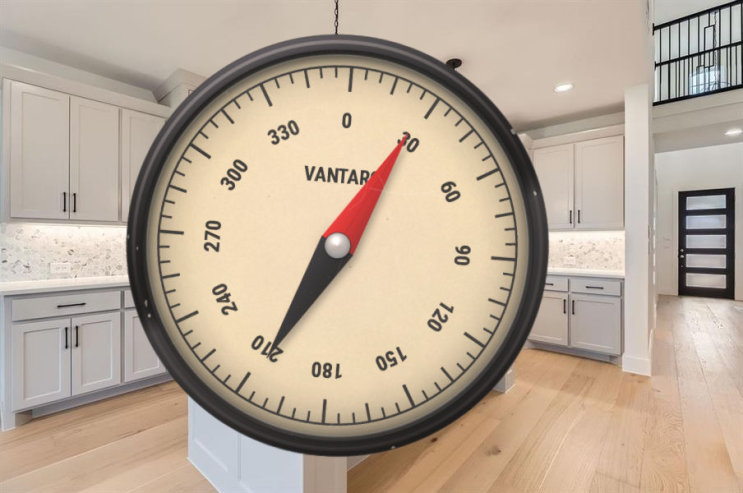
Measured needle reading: 27.5,°
